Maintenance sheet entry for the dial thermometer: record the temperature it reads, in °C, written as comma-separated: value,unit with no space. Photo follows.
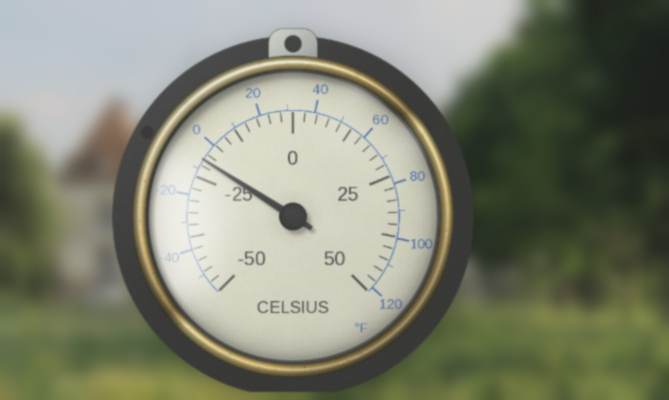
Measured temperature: -21.25,°C
